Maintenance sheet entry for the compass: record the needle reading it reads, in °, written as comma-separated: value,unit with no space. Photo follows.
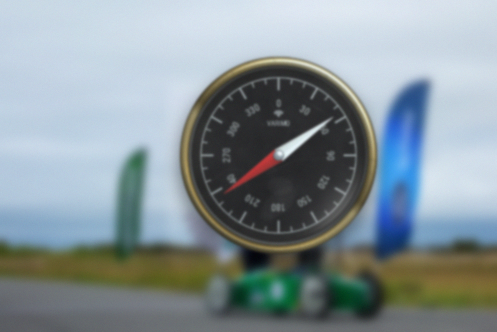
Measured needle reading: 235,°
